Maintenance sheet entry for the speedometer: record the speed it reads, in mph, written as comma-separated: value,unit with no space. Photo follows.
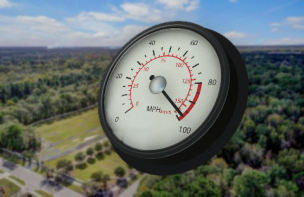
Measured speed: 97.5,mph
